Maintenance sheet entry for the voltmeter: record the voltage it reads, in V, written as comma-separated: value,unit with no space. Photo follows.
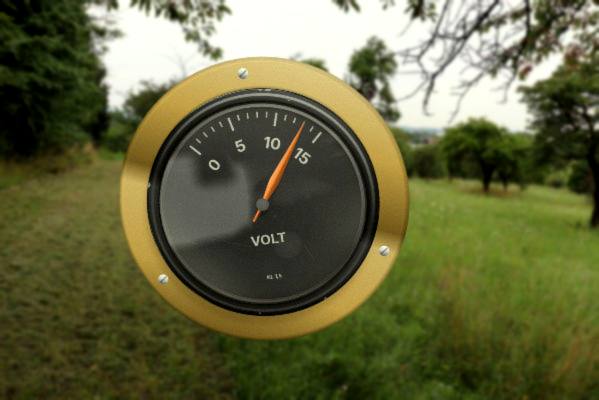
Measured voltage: 13,V
